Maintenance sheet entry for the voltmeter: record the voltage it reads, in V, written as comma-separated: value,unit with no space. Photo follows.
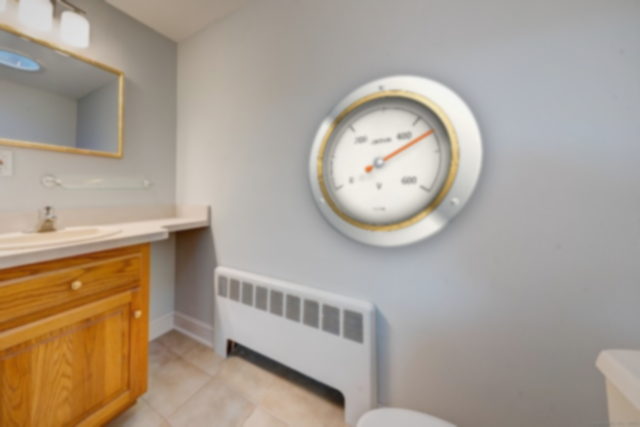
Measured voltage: 450,V
